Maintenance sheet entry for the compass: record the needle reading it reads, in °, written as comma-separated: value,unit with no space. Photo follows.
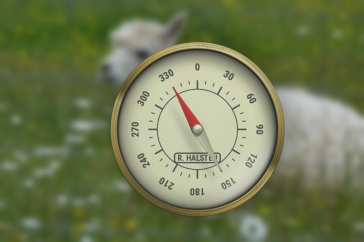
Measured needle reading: 330,°
